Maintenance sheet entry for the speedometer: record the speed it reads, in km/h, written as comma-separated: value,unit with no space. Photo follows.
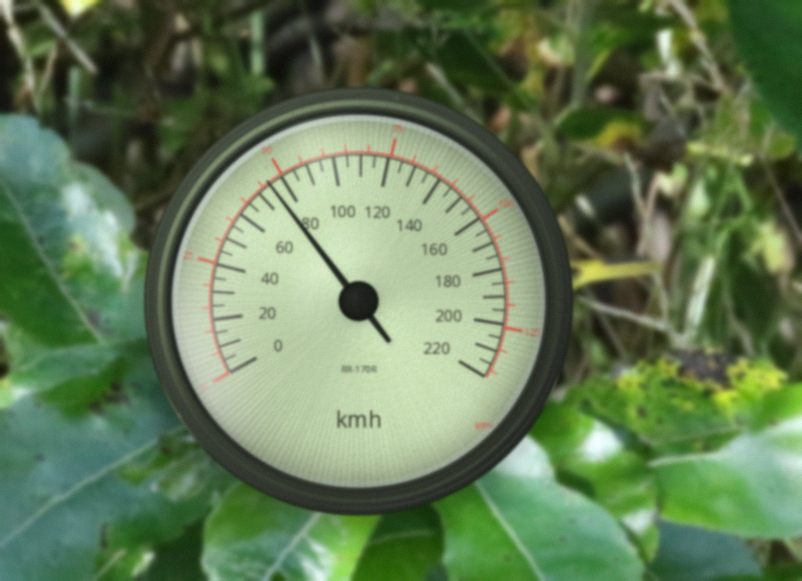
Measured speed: 75,km/h
